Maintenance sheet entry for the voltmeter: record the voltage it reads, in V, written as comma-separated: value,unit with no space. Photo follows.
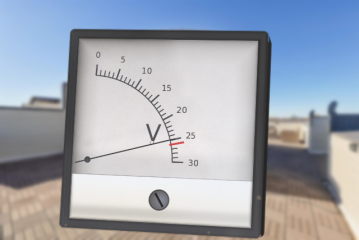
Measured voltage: 25,V
